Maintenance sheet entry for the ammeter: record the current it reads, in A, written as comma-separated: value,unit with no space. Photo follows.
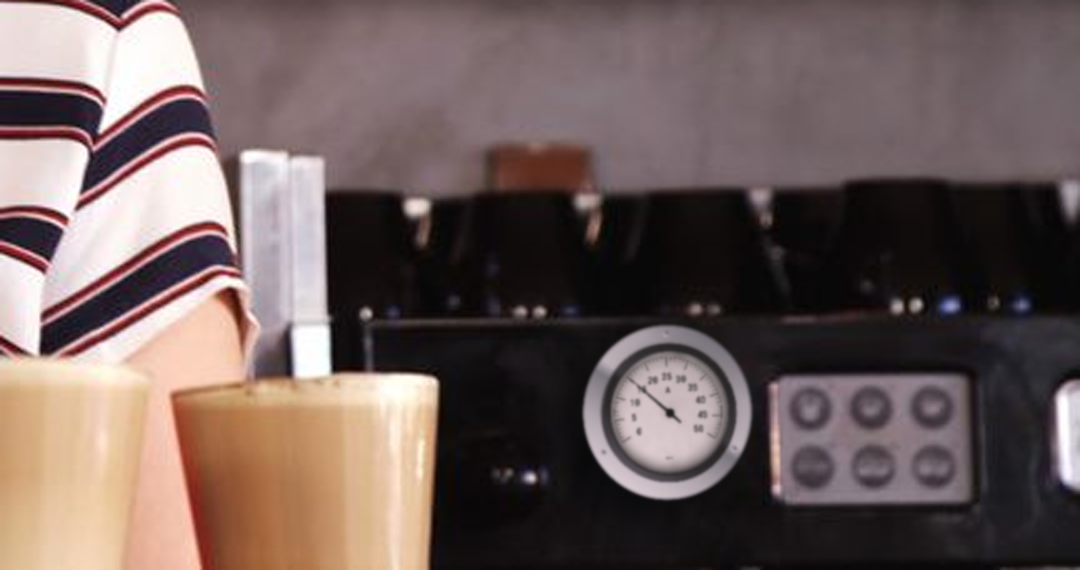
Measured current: 15,A
